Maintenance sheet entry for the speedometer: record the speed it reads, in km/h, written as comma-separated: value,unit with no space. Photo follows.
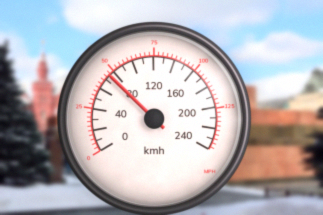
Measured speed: 75,km/h
